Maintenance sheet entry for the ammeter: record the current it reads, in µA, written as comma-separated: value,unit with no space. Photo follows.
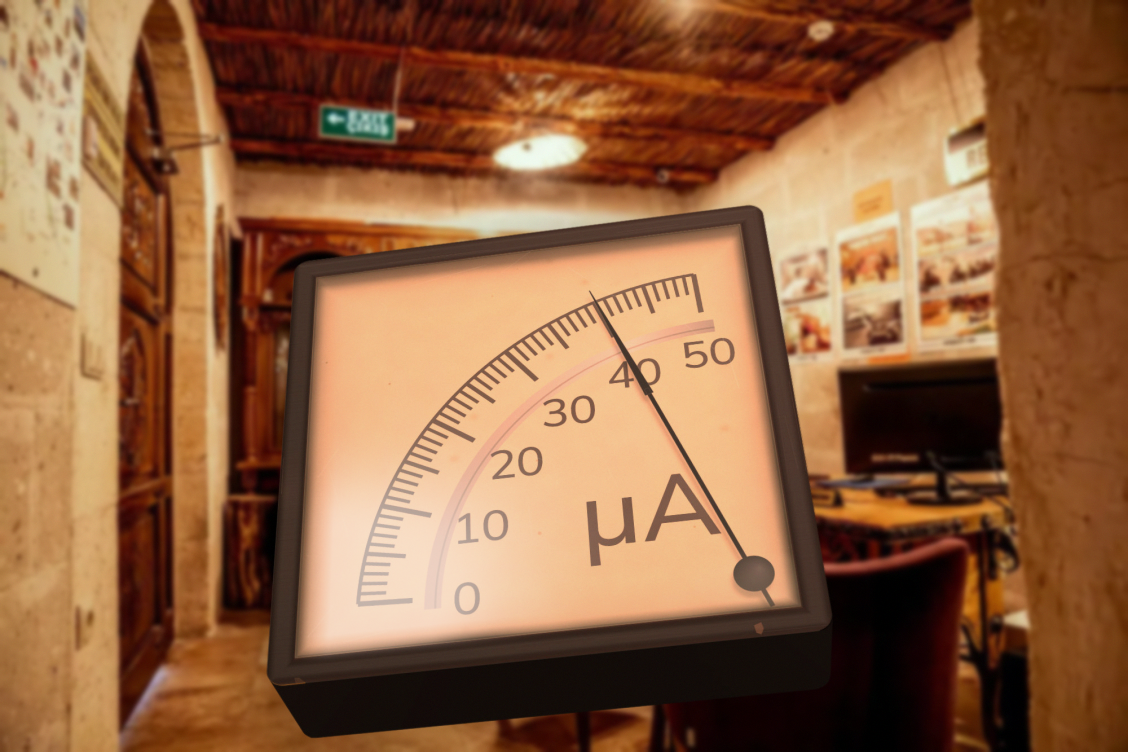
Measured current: 40,µA
